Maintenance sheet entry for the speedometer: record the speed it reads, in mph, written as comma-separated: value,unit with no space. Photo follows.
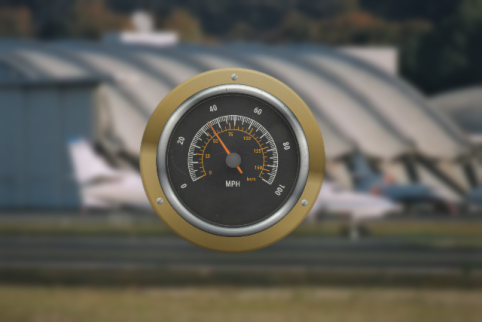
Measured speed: 35,mph
